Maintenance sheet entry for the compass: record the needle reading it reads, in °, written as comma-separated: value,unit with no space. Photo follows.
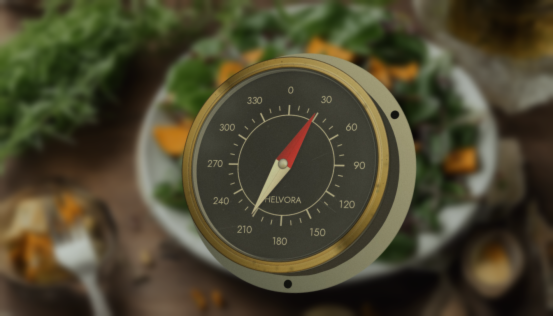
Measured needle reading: 30,°
